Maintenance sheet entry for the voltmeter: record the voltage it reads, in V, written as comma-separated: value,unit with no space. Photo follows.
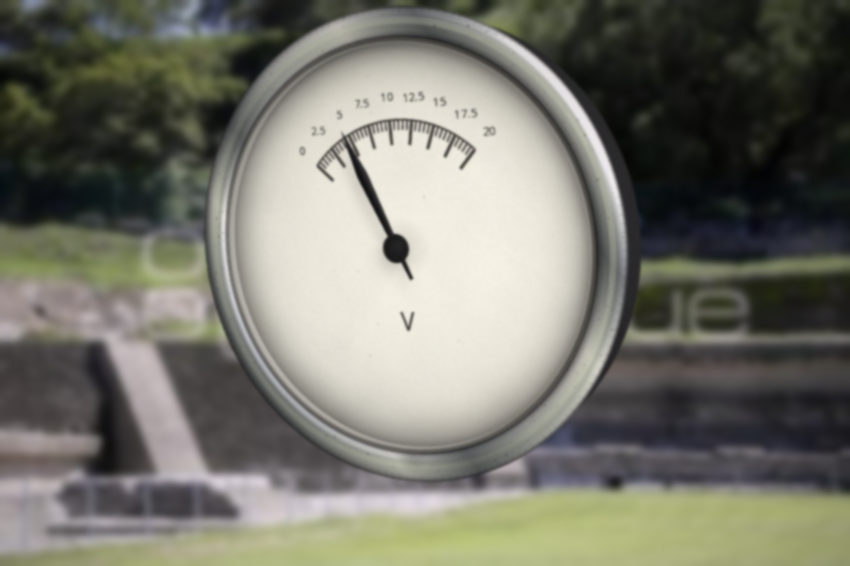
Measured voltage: 5,V
